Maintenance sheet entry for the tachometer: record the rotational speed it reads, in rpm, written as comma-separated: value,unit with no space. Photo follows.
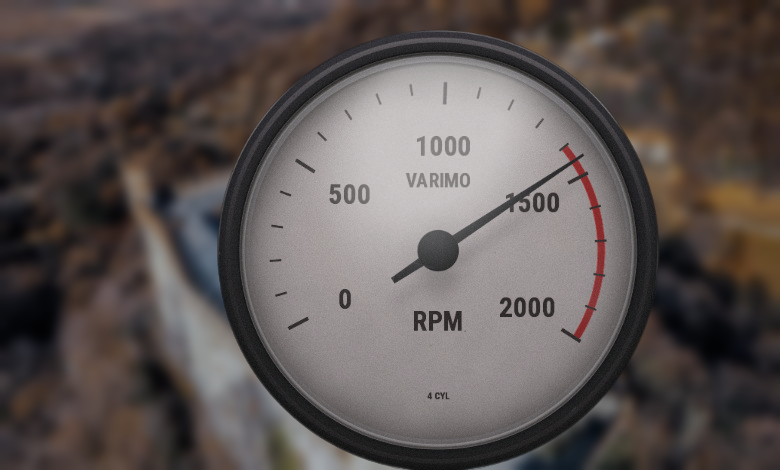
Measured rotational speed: 1450,rpm
